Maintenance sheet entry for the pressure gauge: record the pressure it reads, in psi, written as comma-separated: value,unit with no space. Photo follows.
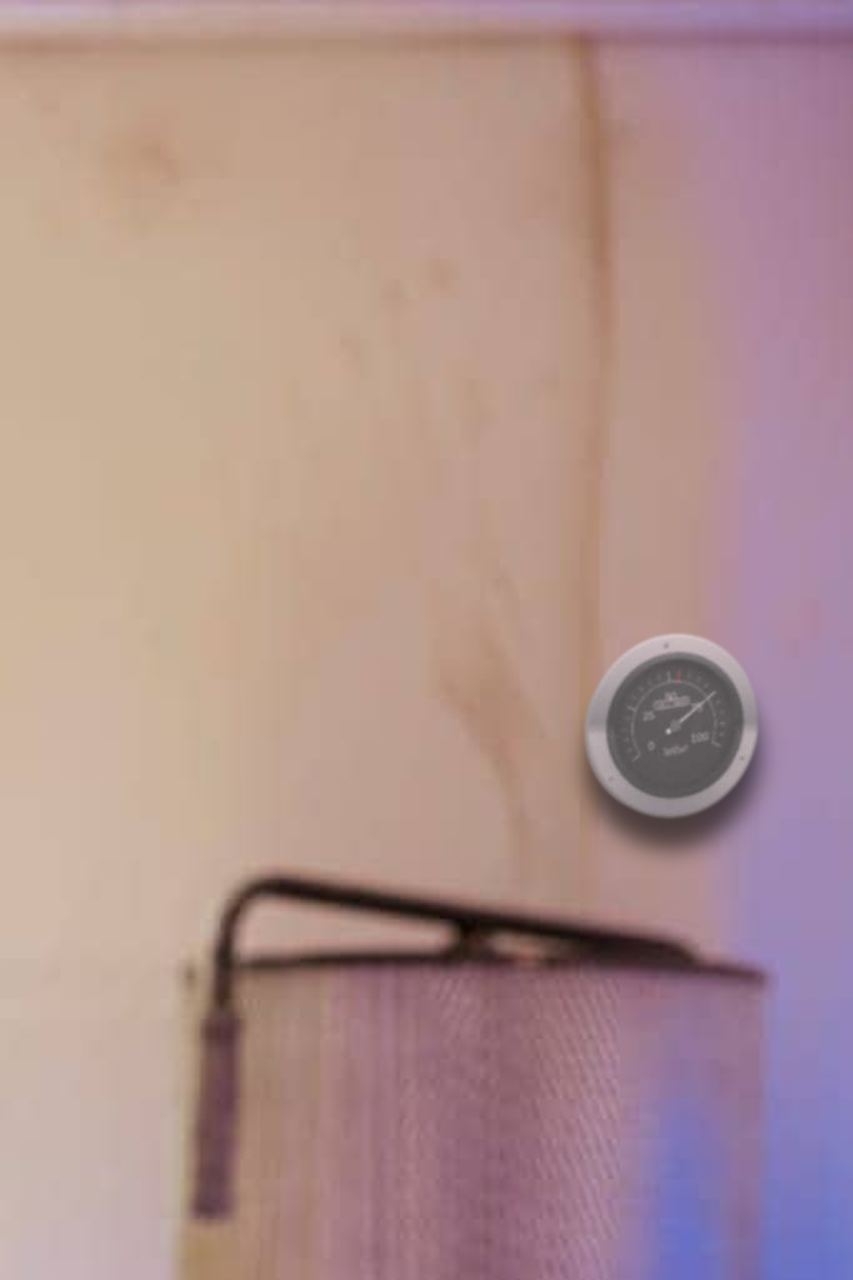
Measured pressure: 75,psi
